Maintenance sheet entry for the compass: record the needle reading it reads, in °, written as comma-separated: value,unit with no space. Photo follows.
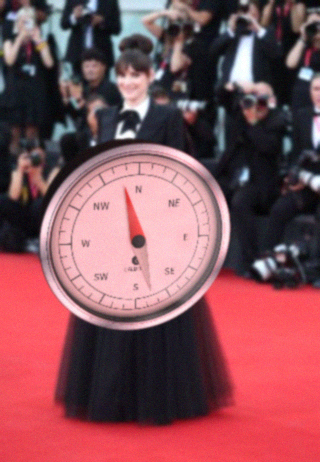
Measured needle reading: 345,°
